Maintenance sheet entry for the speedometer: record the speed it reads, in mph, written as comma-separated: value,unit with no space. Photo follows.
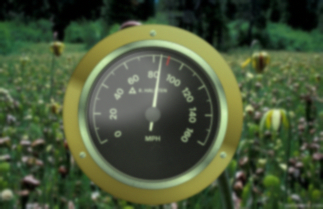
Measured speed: 85,mph
